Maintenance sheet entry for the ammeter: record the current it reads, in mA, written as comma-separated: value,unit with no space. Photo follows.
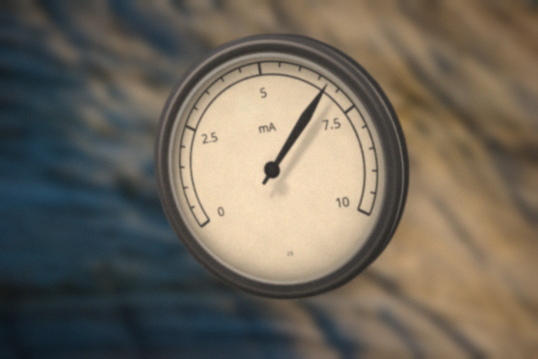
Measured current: 6.75,mA
